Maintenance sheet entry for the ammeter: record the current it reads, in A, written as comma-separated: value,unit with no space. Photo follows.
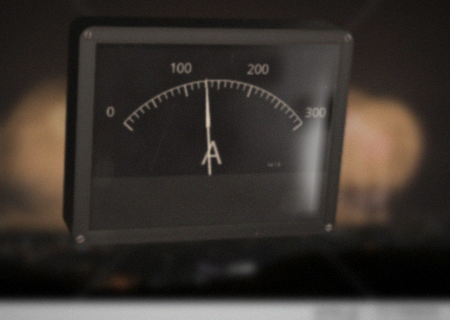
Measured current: 130,A
